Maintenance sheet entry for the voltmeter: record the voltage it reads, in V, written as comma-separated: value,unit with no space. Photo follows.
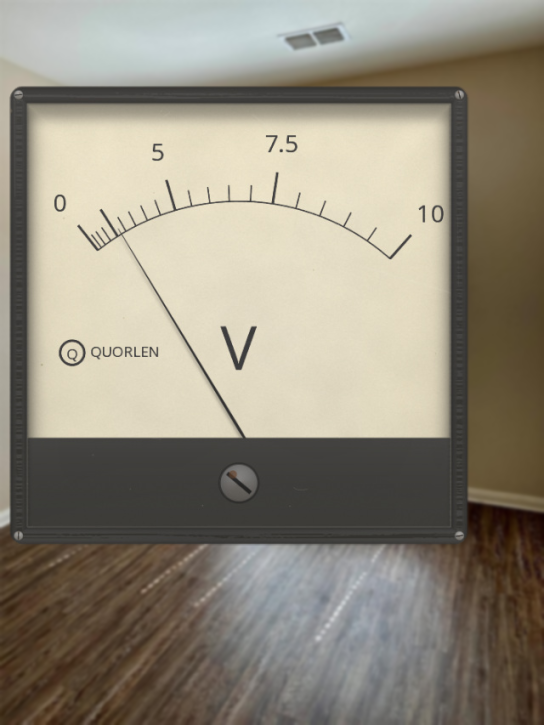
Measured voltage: 2.75,V
